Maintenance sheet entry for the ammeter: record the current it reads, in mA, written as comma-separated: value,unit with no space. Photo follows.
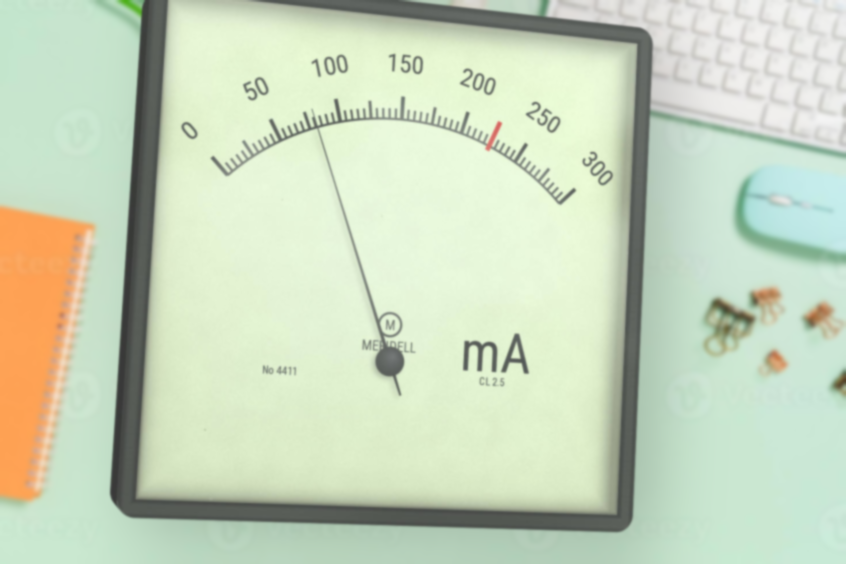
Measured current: 80,mA
